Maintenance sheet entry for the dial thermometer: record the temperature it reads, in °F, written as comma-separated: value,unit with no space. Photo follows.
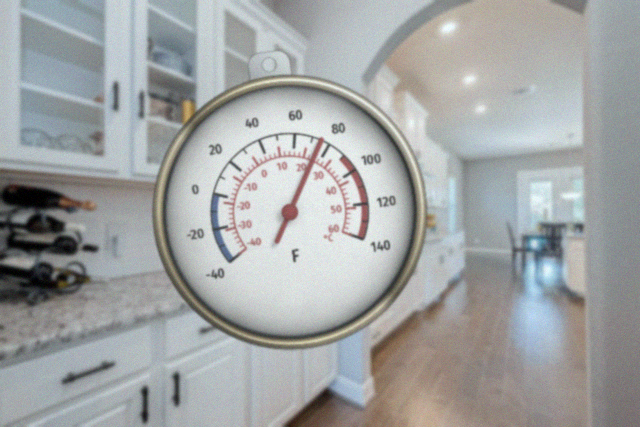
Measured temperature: 75,°F
